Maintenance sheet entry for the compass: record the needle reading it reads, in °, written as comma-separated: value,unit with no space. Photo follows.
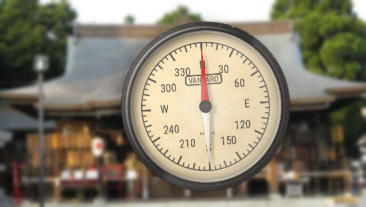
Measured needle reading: 0,°
